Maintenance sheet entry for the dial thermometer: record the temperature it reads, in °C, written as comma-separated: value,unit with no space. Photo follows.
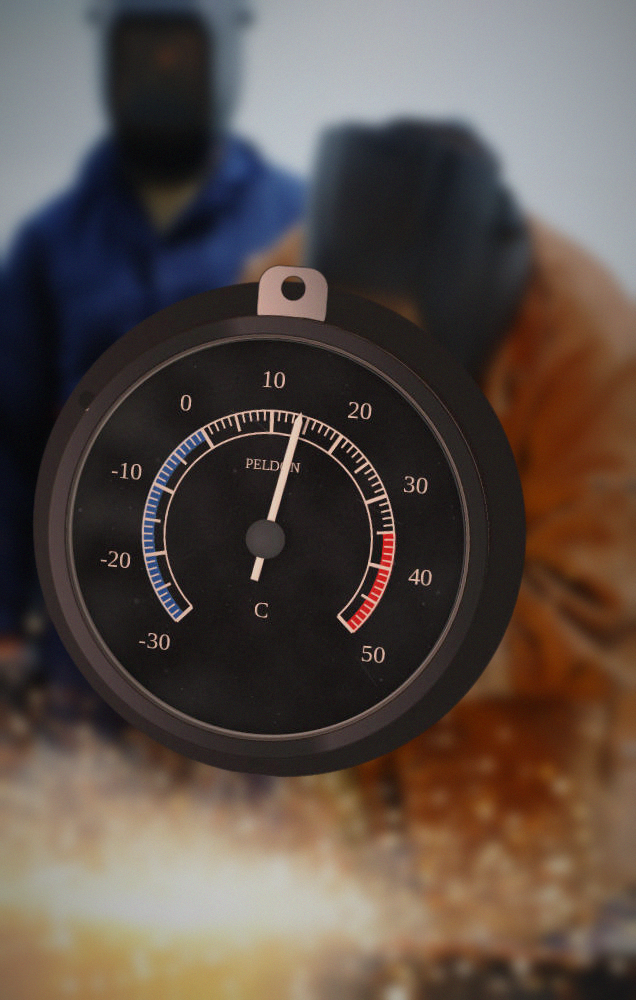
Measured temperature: 14,°C
